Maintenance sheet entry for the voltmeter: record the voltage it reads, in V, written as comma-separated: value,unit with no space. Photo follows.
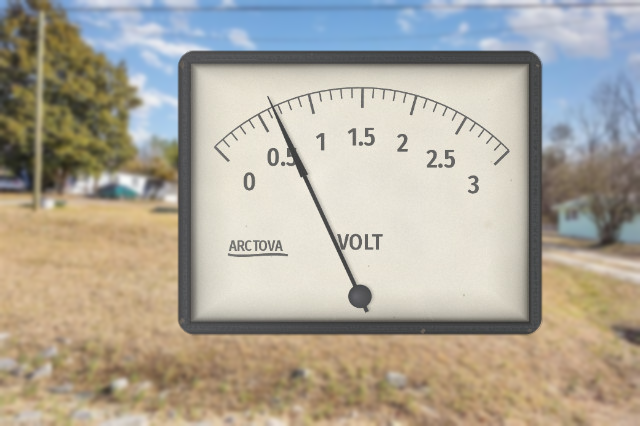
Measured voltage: 0.65,V
